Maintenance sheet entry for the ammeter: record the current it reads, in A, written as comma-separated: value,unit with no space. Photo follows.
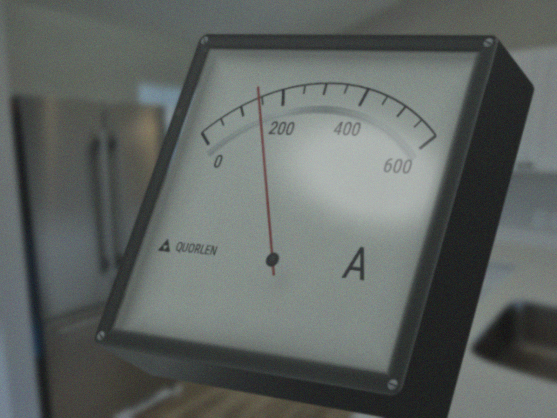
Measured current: 150,A
